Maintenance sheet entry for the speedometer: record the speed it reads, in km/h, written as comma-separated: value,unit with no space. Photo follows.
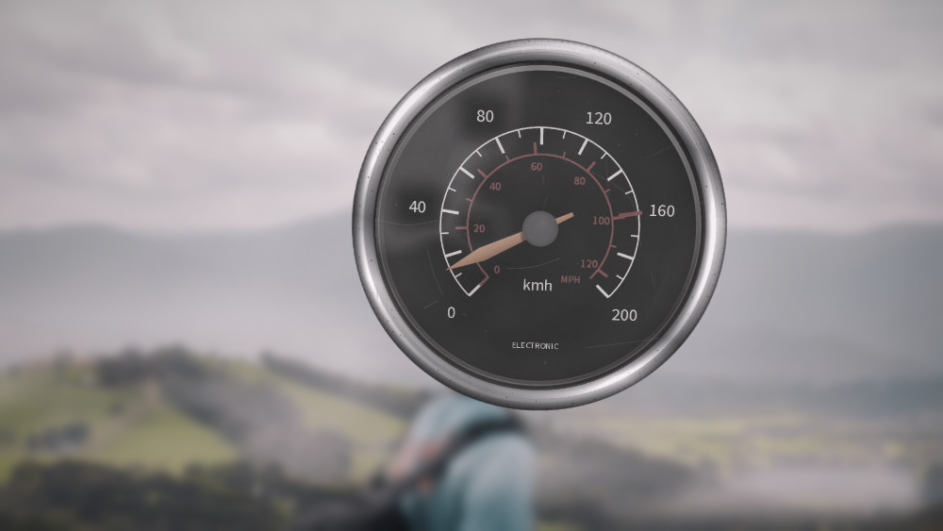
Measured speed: 15,km/h
